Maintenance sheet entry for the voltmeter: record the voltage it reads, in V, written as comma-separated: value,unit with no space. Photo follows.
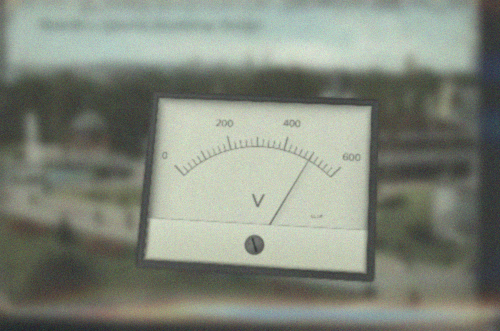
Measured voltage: 500,V
